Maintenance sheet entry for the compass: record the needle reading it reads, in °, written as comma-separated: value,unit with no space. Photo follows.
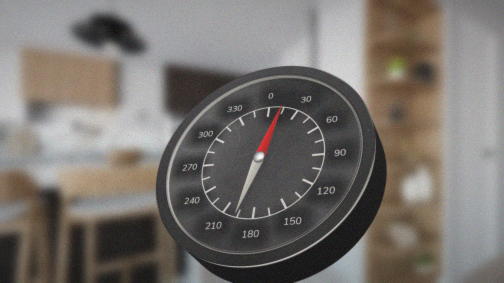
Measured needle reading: 15,°
